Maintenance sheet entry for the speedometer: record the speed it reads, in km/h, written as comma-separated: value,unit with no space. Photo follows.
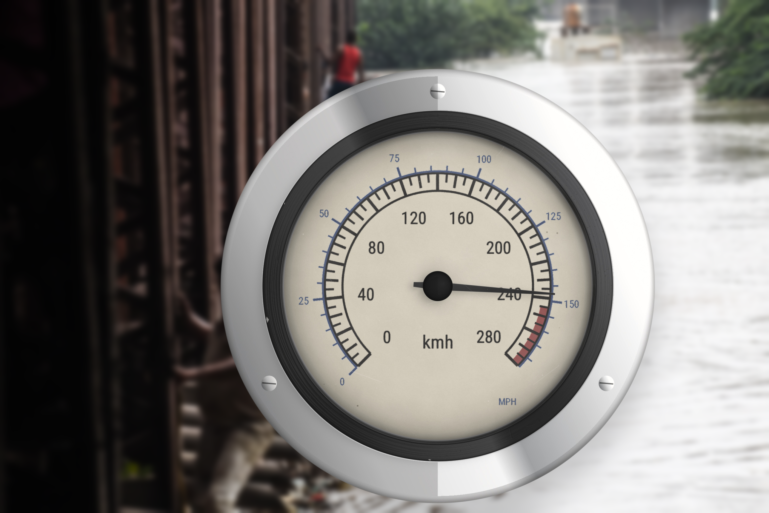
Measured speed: 237.5,km/h
